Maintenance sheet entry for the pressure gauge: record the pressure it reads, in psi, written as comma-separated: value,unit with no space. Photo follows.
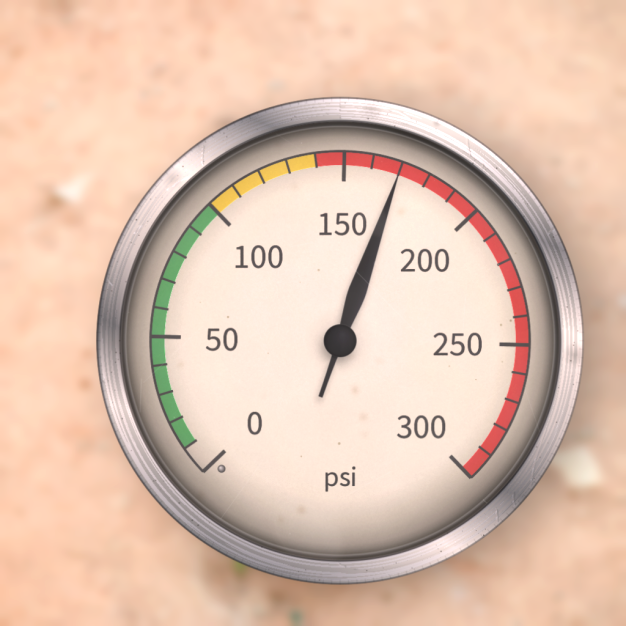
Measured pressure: 170,psi
